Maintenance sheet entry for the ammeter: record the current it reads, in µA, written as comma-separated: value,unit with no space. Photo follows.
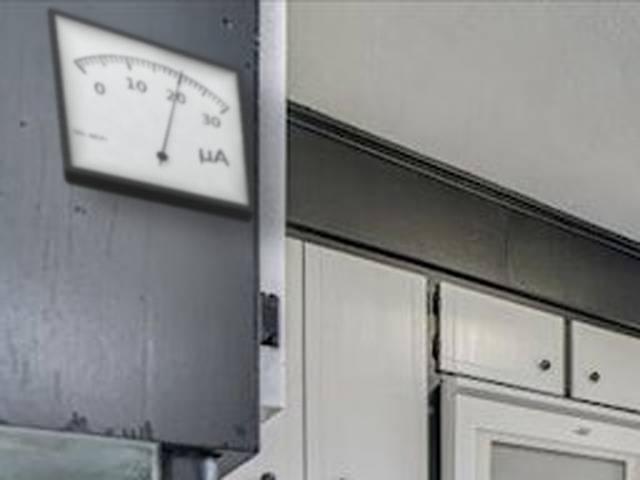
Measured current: 20,µA
